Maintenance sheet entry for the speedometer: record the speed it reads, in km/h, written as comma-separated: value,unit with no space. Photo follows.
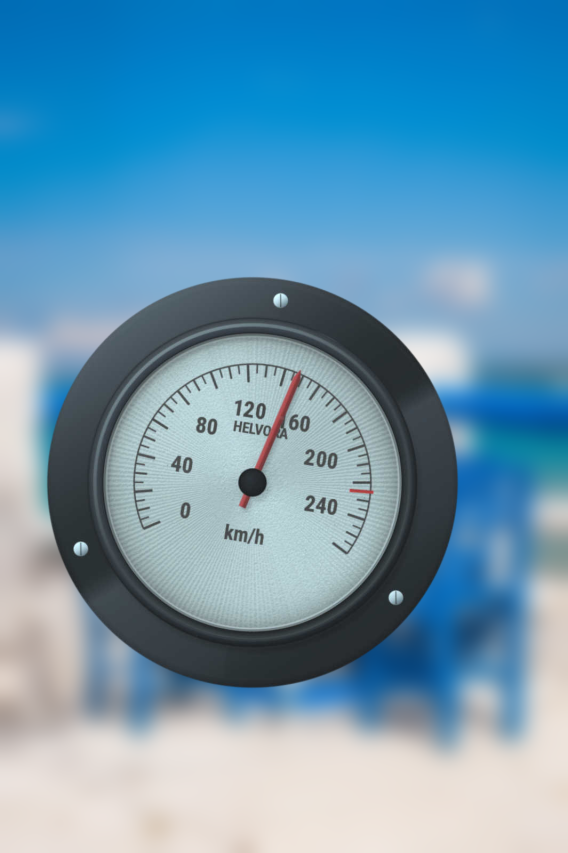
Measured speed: 147.5,km/h
